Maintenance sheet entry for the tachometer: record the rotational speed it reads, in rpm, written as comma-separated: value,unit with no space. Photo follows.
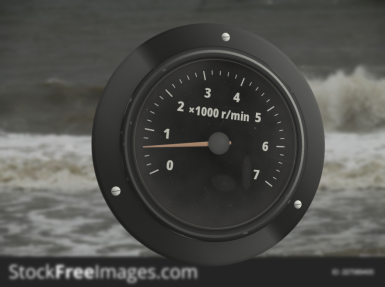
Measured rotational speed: 600,rpm
